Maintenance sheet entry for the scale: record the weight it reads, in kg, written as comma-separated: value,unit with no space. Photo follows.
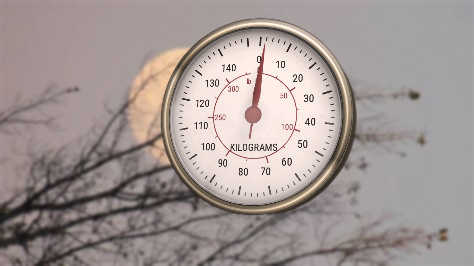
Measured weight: 2,kg
